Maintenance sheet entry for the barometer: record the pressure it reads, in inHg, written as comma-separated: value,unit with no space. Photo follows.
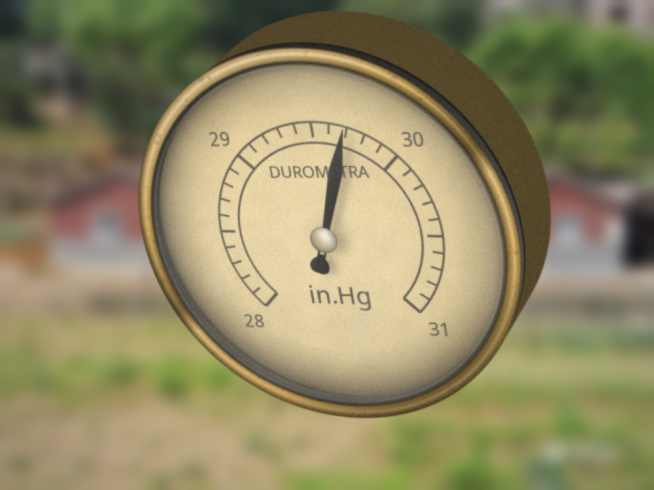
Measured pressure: 29.7,inHg
